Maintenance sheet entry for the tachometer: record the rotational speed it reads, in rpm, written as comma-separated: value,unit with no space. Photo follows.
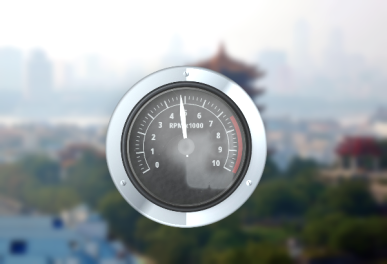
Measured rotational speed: 4800,rpm
